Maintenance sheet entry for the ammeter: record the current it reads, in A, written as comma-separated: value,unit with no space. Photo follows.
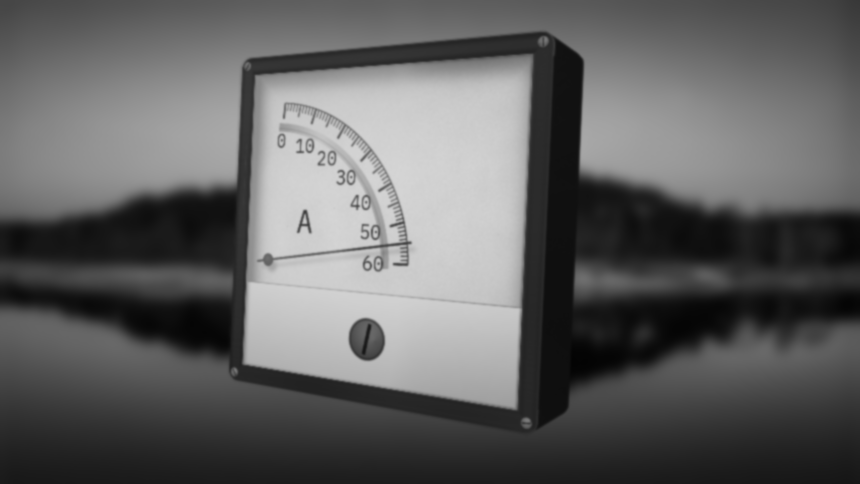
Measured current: 55,A
